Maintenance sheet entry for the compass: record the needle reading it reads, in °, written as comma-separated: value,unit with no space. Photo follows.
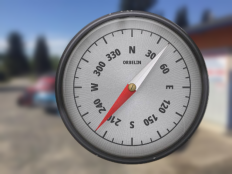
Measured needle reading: 220,°
